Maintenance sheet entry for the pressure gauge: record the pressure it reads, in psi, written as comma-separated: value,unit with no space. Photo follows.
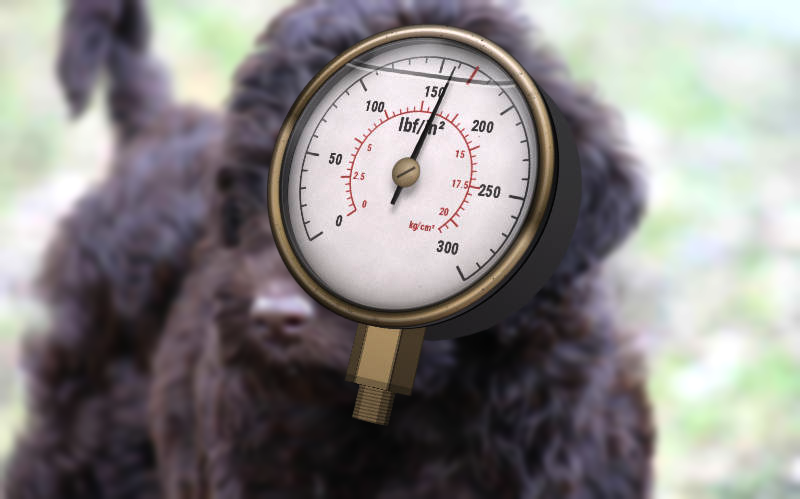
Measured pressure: 160,psi
